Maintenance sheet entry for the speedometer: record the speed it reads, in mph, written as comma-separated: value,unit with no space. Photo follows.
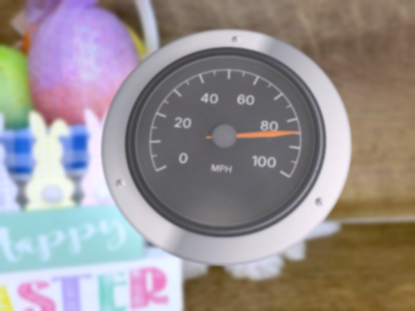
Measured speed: 85,mph
